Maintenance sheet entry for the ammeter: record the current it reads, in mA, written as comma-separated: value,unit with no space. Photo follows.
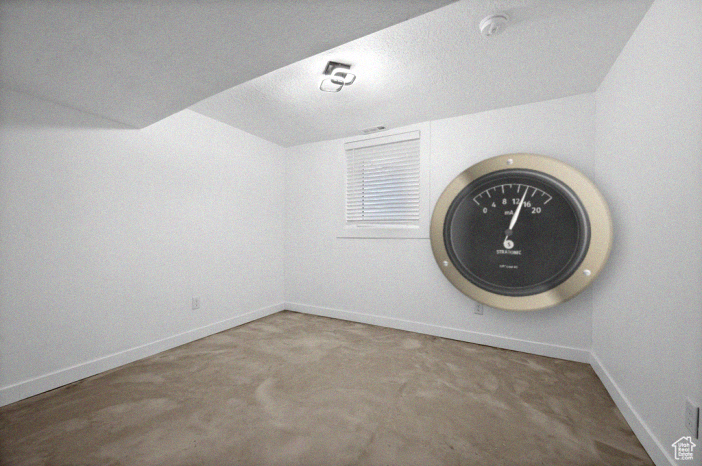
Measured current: 14,mA
